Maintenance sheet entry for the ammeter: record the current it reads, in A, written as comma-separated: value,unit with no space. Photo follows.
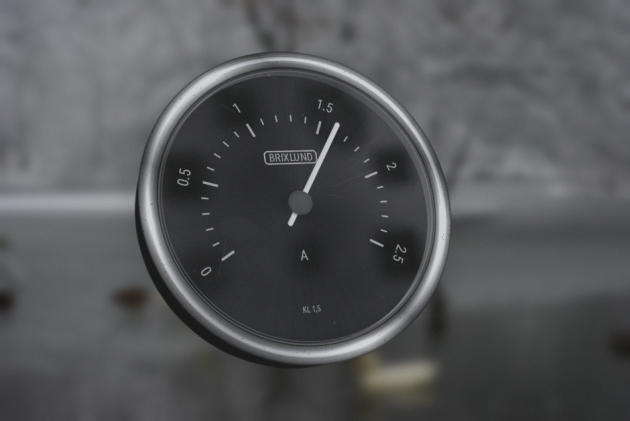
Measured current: 1.6,A
